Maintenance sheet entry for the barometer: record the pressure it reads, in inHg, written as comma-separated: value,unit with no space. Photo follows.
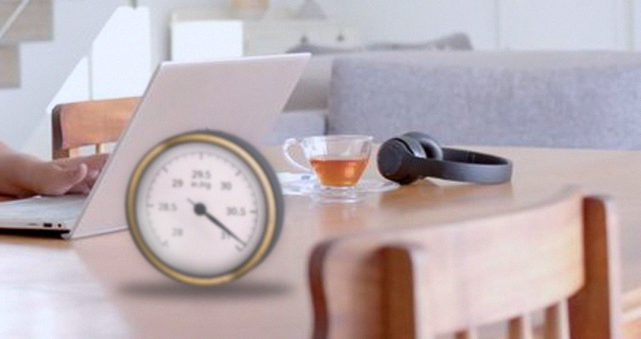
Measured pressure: 30.9,inHg
